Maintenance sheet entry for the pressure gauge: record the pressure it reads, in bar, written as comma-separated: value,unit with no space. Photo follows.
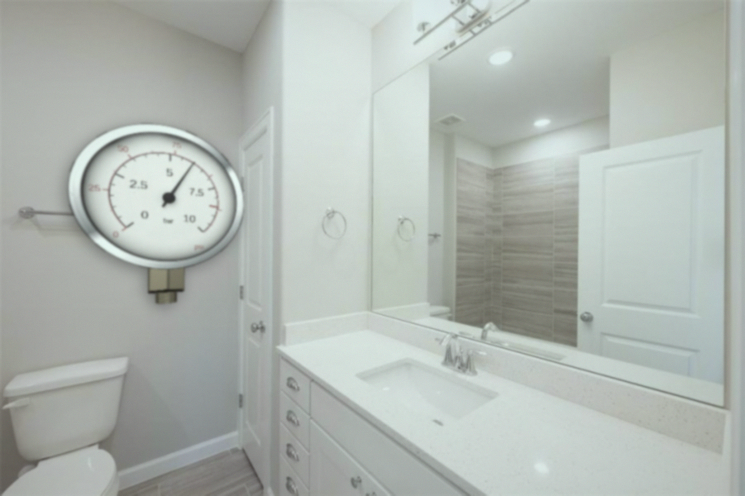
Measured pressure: 6,bar
